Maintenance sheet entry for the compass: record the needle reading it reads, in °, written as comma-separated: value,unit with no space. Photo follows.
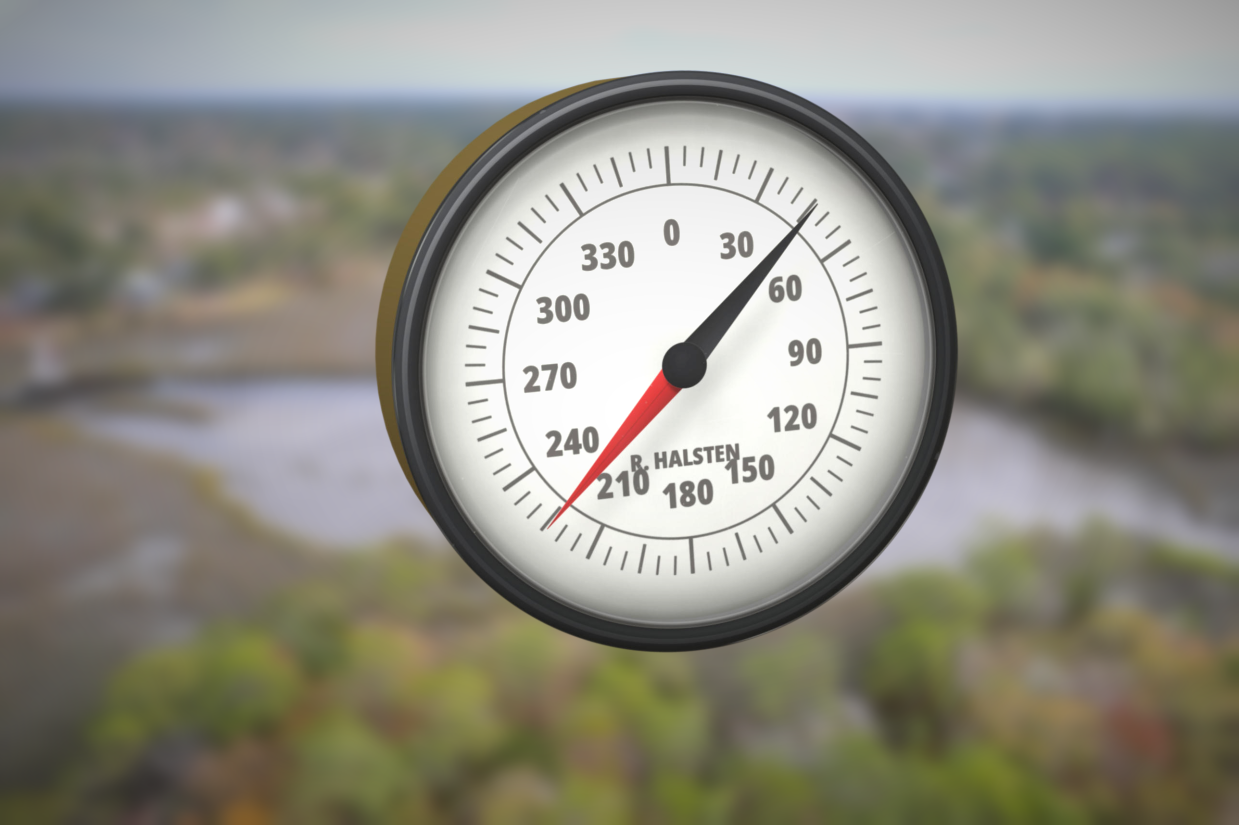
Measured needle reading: 225,°
